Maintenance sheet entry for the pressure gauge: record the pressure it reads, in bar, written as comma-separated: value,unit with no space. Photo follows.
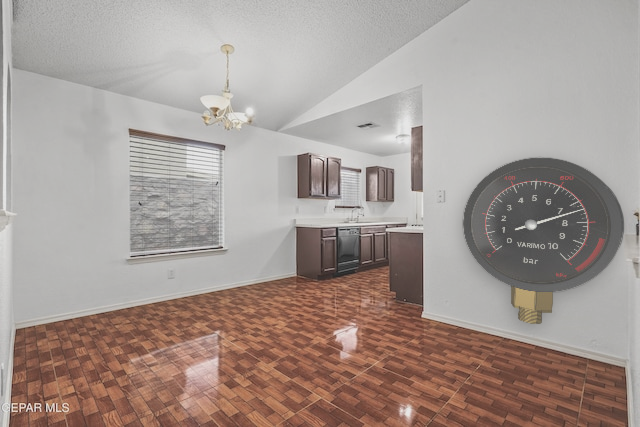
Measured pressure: 7.4,bar
